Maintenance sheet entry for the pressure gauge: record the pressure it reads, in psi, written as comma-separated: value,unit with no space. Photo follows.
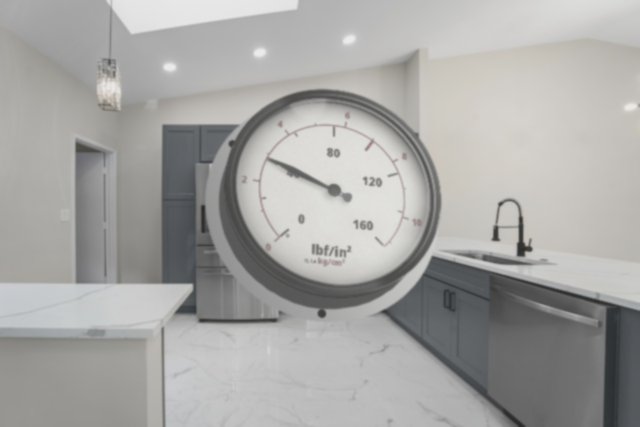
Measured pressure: 40,psi
